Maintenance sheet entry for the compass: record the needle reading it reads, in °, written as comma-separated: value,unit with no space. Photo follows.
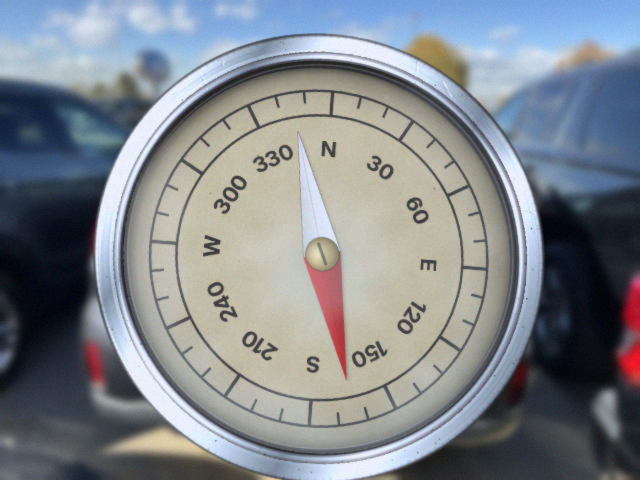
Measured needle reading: 165,°
